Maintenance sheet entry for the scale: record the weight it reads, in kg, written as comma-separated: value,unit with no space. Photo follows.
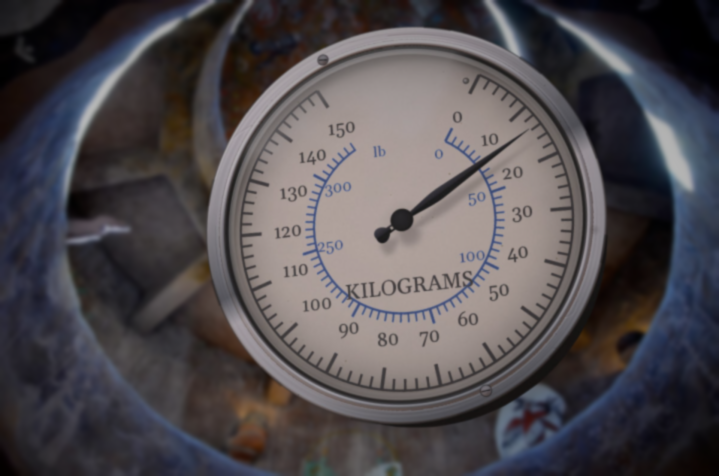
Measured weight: 14,kg
